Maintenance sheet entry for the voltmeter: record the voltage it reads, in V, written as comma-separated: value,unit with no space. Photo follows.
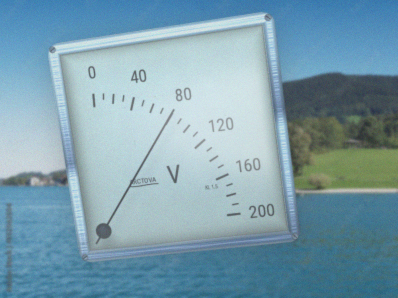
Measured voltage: 80,V
